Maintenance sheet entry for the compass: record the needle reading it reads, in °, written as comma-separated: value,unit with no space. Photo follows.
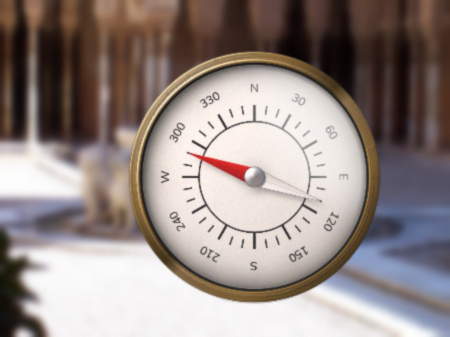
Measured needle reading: 290,°
